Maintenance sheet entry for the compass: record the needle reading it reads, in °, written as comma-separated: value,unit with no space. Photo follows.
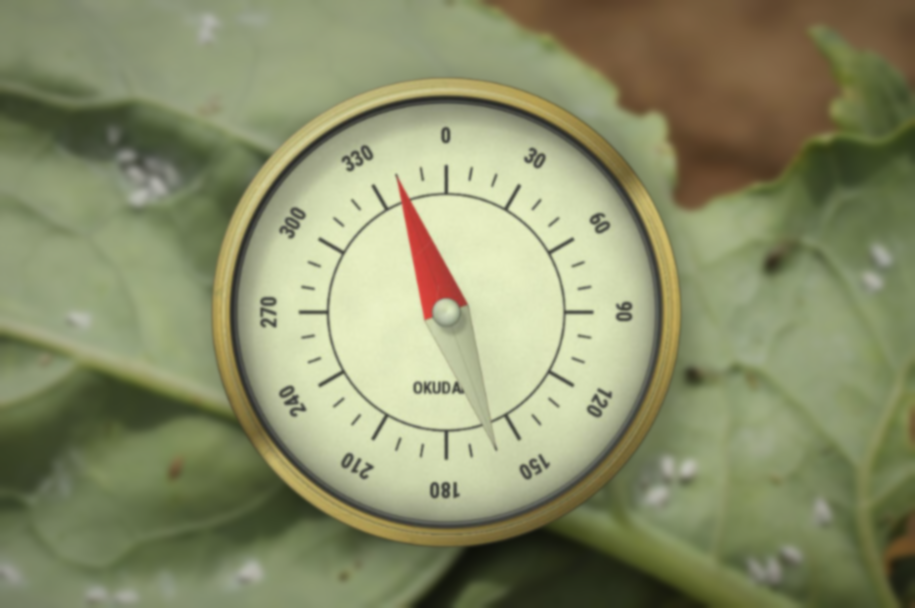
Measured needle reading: 340,°
